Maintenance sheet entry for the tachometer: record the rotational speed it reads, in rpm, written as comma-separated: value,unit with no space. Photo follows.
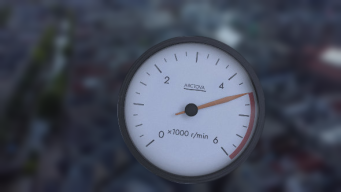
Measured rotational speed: 4500,rpm
